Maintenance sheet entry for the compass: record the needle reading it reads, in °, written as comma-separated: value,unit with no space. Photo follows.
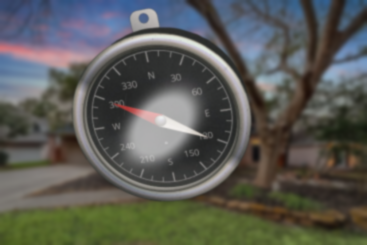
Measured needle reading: 300,°
